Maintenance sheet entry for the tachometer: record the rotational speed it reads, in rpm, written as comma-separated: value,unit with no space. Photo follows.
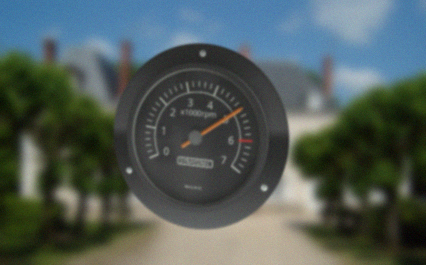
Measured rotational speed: 5000,rpm
